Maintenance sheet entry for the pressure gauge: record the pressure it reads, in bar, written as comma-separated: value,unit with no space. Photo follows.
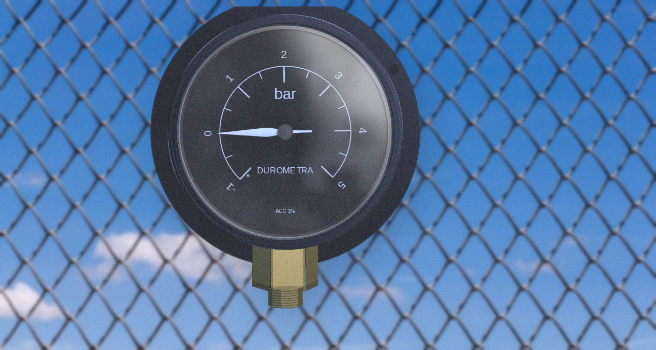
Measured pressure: 0,bar
